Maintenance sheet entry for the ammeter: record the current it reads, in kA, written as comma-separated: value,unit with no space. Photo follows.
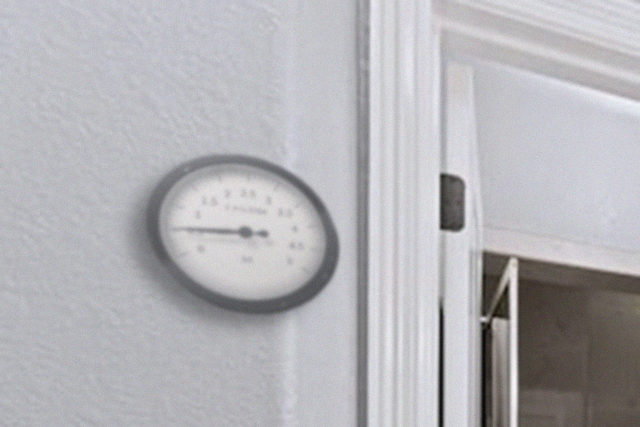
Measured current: 0.5,kA
